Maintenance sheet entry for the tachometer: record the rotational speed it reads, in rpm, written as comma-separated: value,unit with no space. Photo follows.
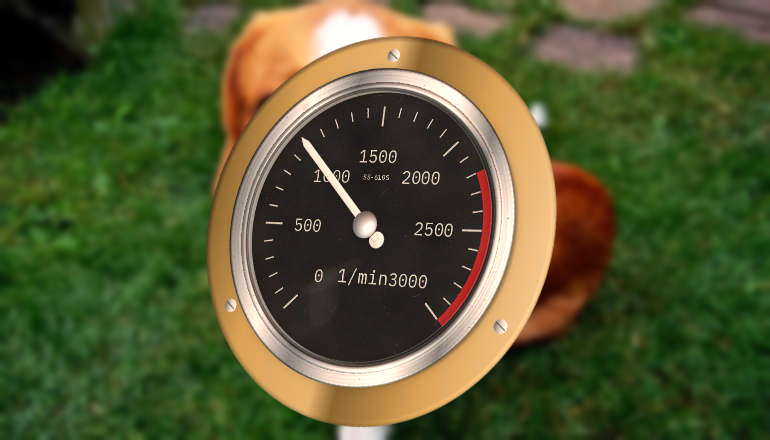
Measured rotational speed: 1000,rpm
